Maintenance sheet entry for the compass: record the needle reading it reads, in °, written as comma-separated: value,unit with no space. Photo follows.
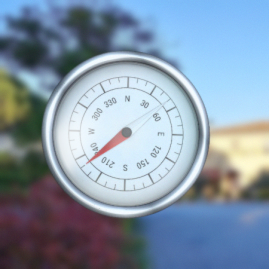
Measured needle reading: 230,°
